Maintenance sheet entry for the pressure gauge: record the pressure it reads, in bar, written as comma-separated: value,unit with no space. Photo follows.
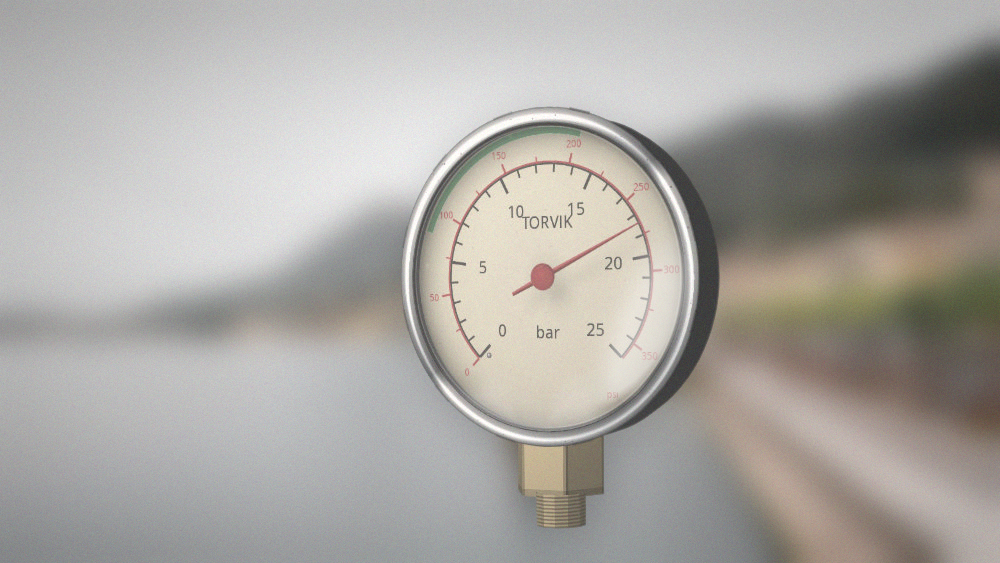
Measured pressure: 18.5,bar
